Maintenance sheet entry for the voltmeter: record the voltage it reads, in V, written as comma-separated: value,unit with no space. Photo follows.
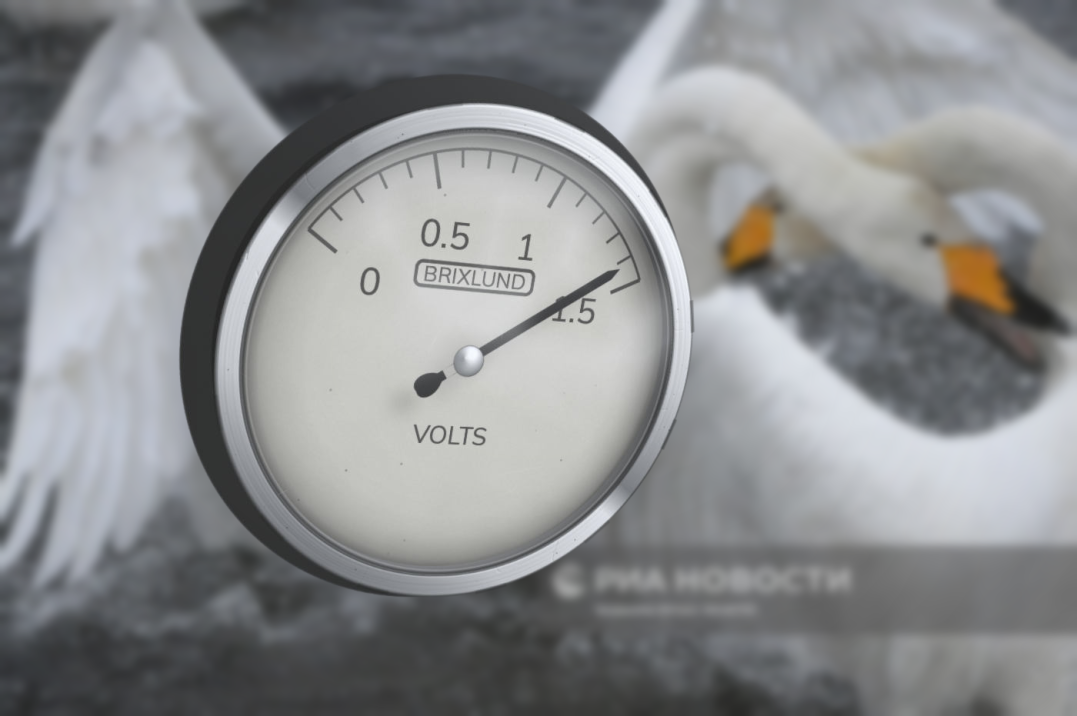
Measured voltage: 1.4,V
